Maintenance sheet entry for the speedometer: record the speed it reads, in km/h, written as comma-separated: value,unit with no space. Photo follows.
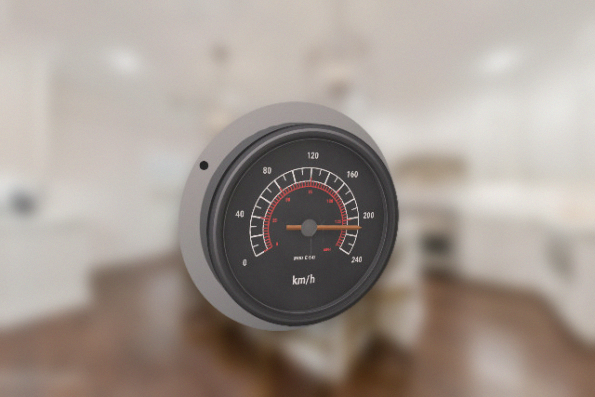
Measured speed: 210,km/h
